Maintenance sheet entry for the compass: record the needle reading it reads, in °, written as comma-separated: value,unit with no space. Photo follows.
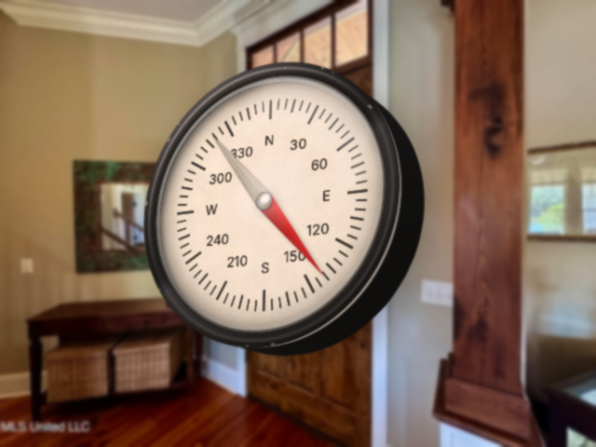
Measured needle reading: 140,°
